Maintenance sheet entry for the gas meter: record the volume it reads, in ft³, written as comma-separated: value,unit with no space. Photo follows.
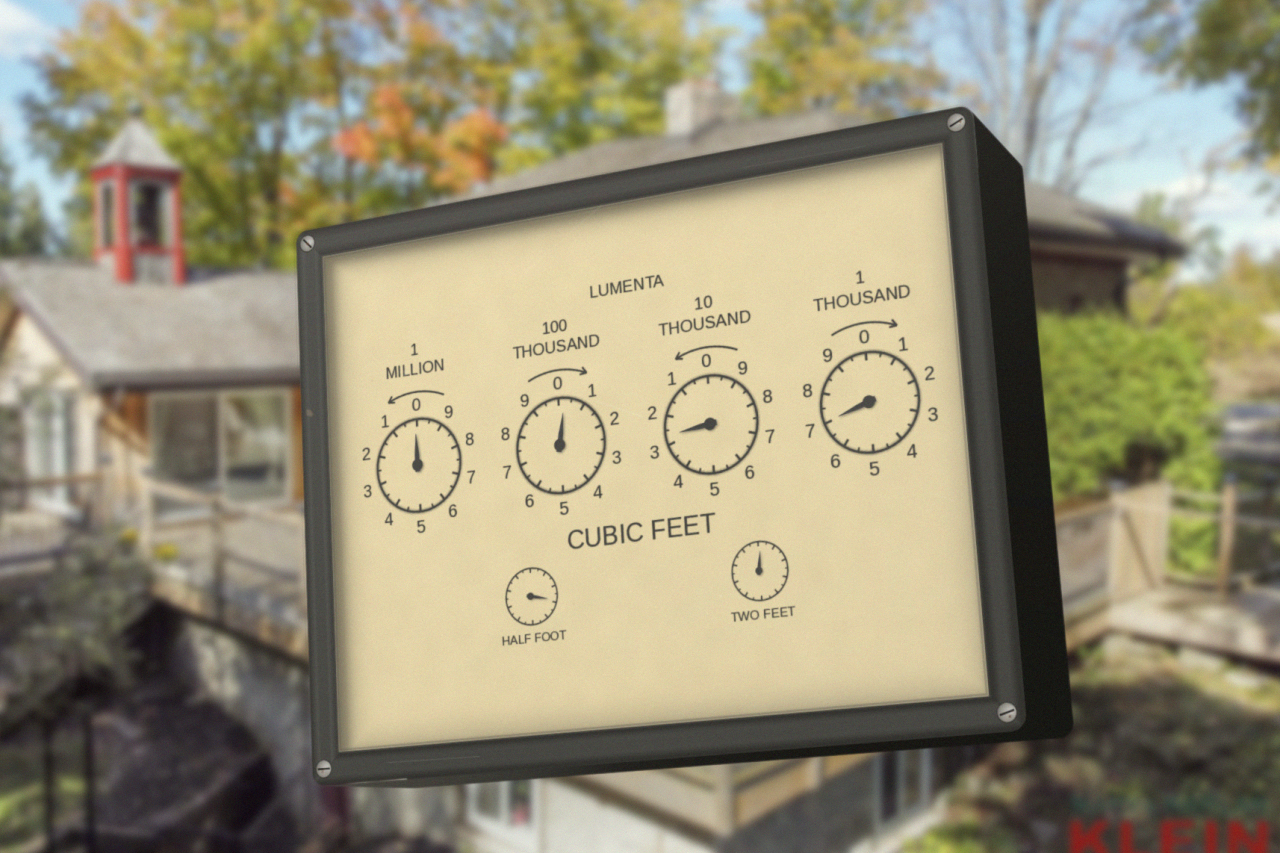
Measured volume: 2700,ft³
